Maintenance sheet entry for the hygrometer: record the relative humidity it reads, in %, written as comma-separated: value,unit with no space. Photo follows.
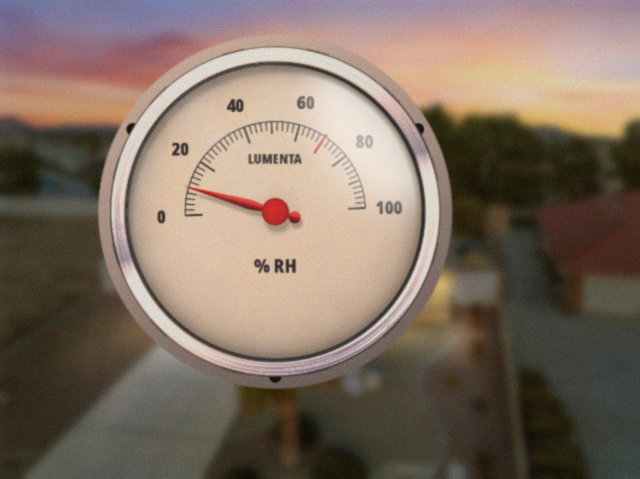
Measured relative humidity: 10,%
